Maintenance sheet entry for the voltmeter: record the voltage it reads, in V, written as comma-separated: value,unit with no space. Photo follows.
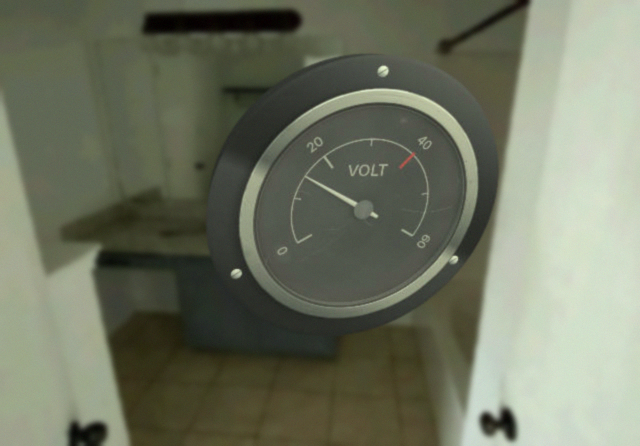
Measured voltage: 15,V
